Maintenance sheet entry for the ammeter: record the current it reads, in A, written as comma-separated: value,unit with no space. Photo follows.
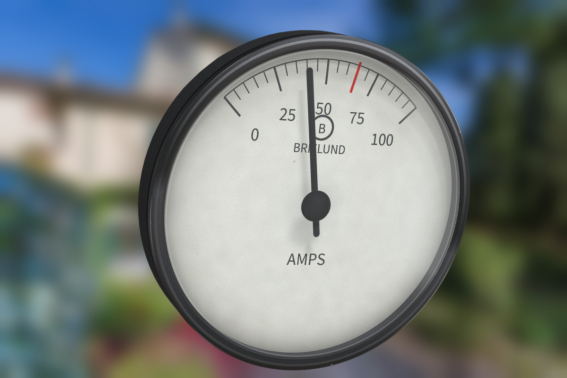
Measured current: 40,A
